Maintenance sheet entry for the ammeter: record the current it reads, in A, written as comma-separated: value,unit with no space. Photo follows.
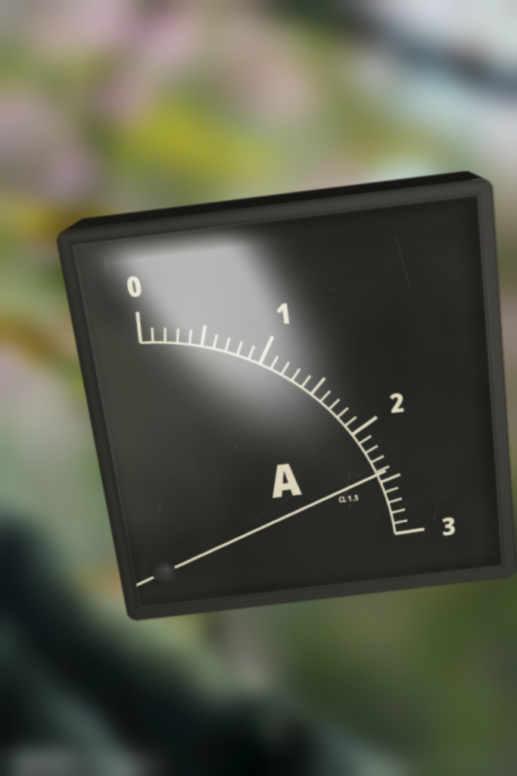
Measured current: 2.4,A
